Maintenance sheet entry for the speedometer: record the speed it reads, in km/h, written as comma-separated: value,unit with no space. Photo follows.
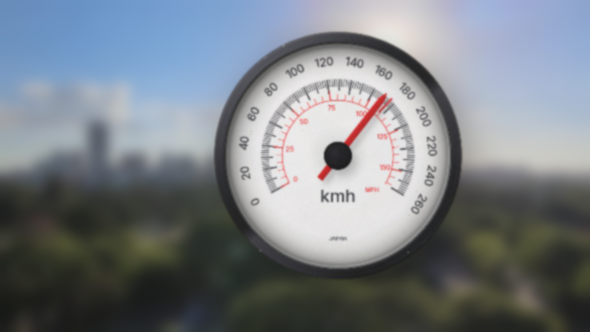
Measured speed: 170,km/h
